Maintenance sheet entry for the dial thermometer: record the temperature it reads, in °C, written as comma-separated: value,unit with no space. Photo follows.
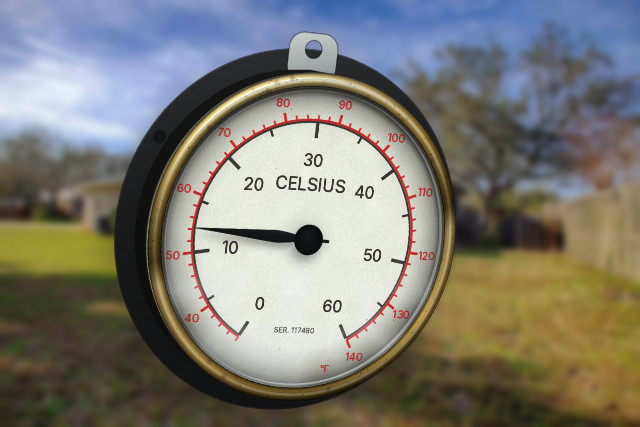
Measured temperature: 12.5,°C
